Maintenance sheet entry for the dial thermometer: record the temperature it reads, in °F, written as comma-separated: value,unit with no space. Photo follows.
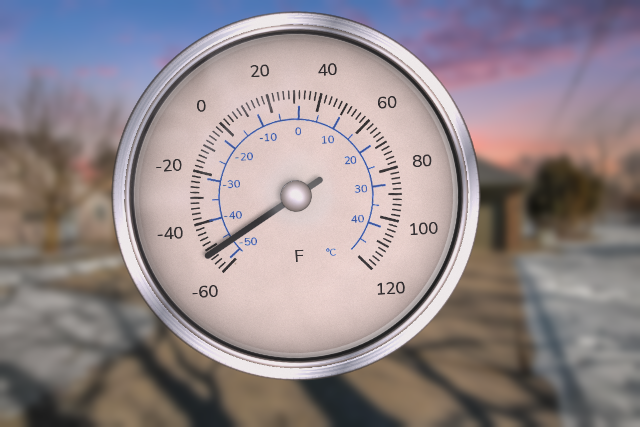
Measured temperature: -52,°F
